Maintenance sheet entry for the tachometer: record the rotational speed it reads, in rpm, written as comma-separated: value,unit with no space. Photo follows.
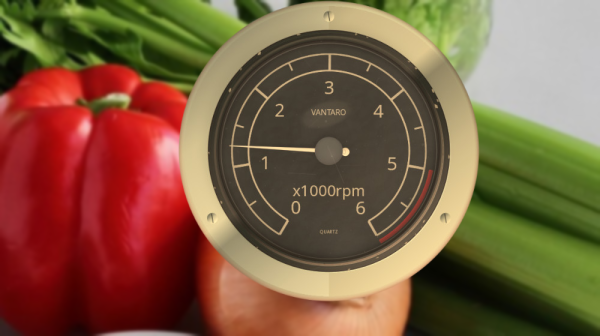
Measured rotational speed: 1250,rpm
